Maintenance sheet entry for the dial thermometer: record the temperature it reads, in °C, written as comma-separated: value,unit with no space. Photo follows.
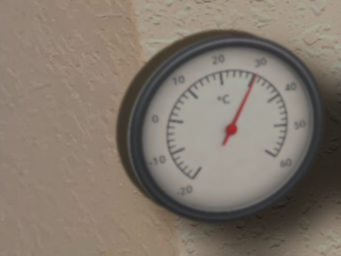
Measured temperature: 30,°C
